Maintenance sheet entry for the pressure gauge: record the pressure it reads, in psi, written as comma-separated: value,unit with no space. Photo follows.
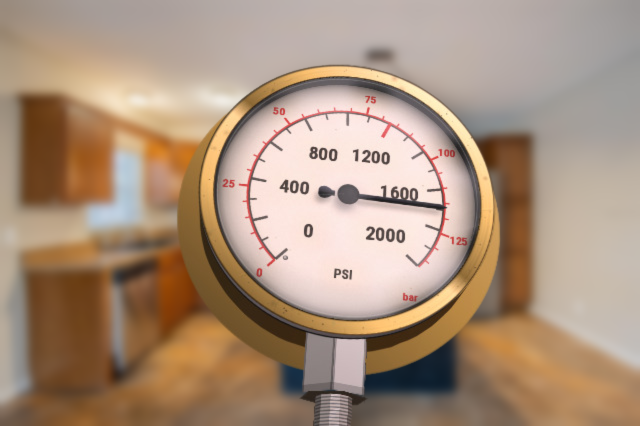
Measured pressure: 1700,psi
